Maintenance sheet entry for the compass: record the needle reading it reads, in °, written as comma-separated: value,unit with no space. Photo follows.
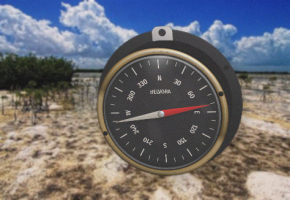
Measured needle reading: 80,°
